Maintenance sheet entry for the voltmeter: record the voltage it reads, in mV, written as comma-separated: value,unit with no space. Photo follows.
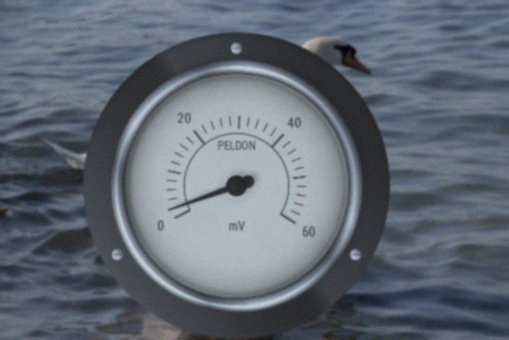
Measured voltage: 2,mV
